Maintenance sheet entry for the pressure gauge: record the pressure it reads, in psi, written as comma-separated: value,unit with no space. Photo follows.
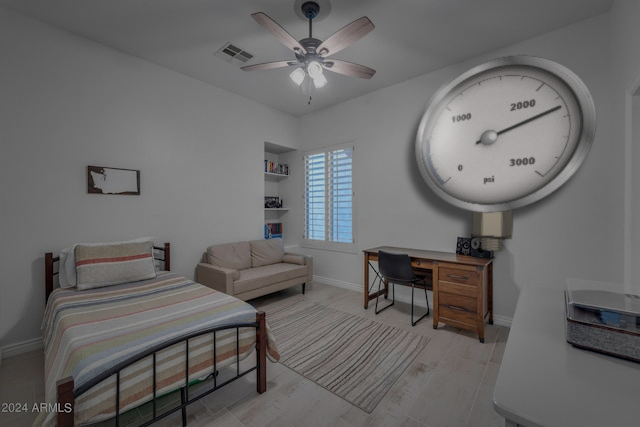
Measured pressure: 2300,psi
